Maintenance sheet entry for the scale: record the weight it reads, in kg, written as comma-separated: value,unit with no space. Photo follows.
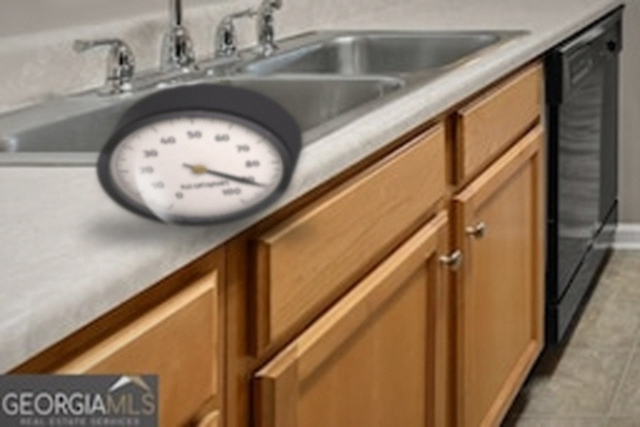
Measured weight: 90,kg
